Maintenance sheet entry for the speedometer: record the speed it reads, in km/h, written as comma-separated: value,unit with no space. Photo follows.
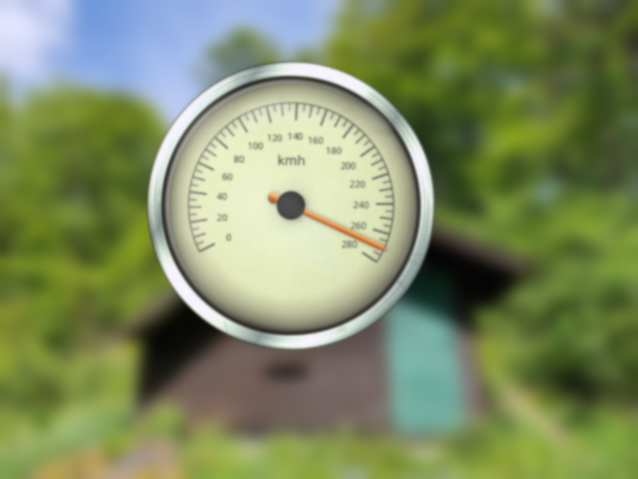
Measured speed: 270,km/h
